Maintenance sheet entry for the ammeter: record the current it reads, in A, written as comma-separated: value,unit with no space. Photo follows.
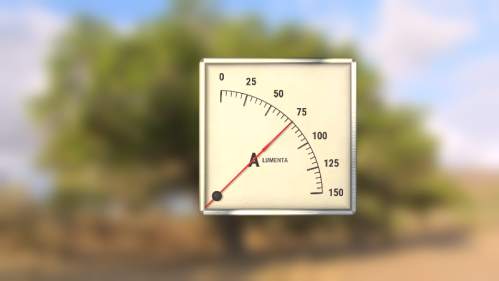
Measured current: 75,A
